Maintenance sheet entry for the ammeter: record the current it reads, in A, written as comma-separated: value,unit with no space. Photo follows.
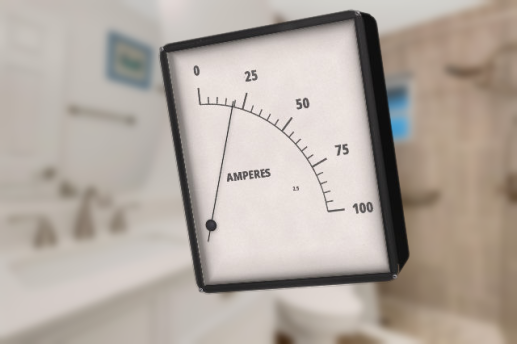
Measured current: 20,A
